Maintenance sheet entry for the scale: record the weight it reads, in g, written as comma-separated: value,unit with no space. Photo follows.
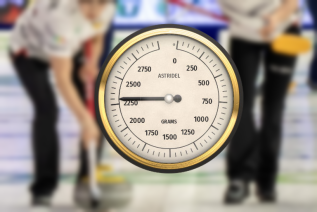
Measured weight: 2300,g
